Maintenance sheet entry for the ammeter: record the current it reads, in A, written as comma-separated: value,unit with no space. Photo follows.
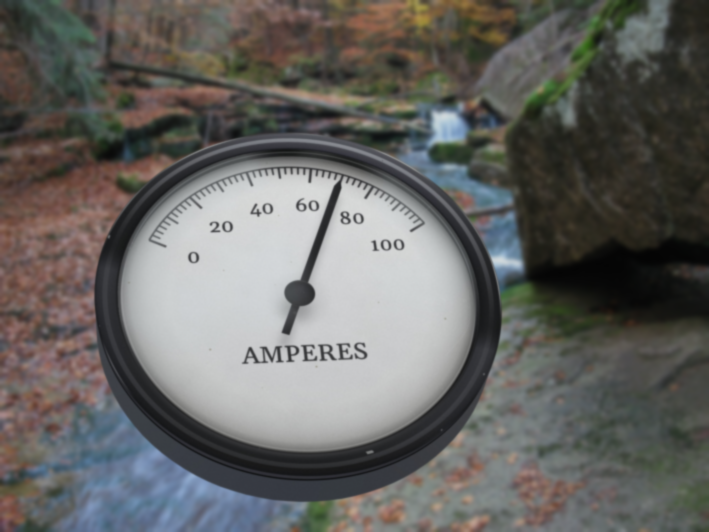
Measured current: 70,A
